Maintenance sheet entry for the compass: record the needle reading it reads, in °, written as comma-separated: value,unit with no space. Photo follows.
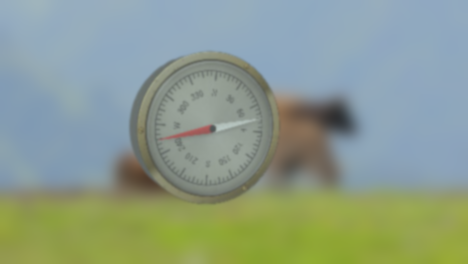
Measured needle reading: 255,°
